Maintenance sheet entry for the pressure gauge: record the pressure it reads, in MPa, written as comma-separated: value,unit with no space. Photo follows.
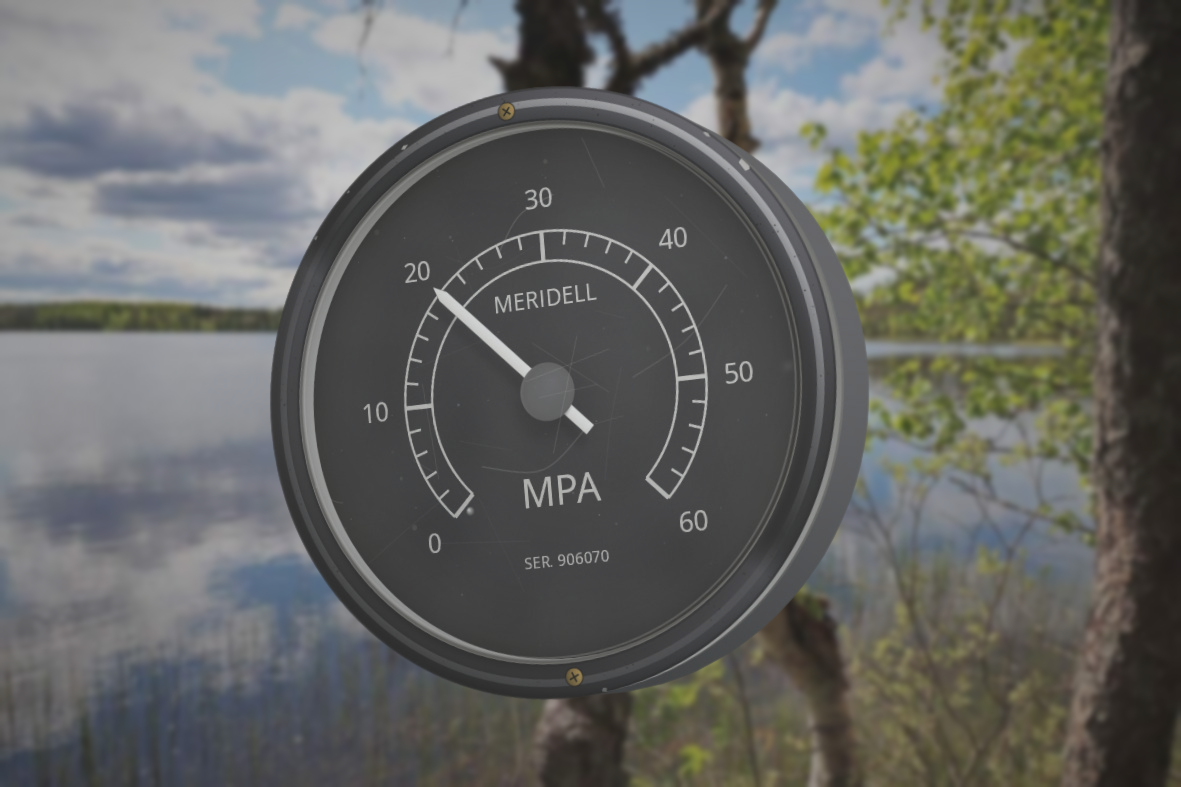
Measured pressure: 20,MPa
